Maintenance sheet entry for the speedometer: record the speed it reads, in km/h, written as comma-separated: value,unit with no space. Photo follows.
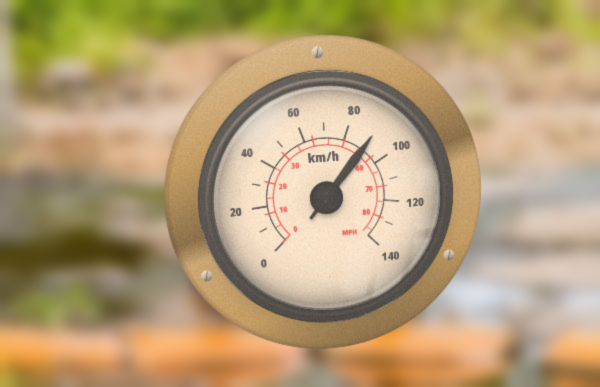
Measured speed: 90,km/h
